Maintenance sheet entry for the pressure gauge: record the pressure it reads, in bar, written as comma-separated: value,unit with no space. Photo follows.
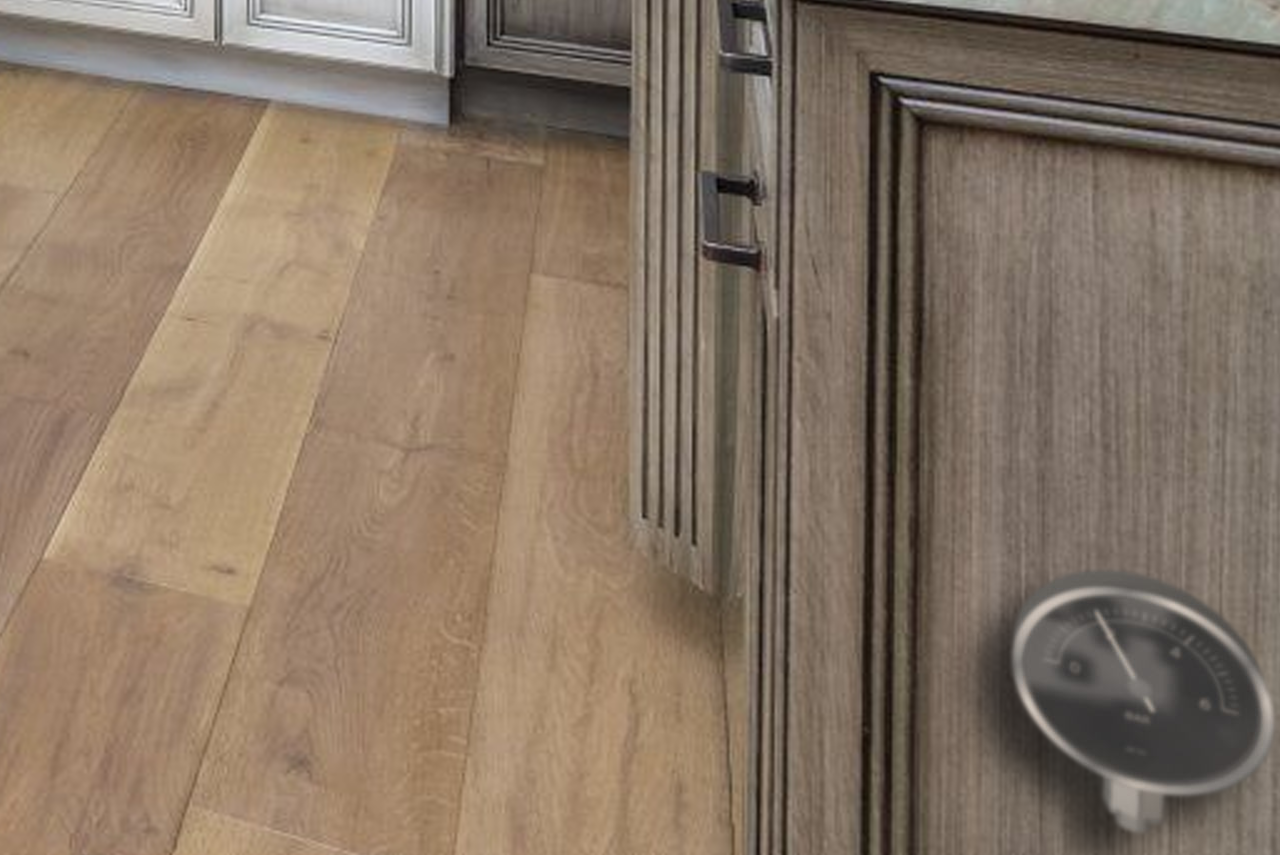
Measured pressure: 2,bar
